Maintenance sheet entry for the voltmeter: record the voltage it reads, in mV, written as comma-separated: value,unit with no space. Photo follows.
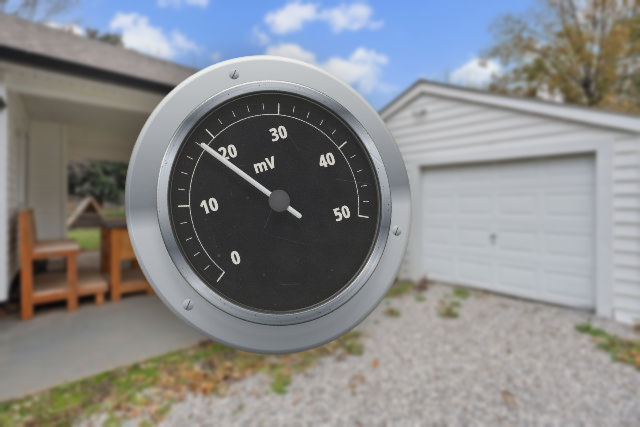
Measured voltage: 18,mV
